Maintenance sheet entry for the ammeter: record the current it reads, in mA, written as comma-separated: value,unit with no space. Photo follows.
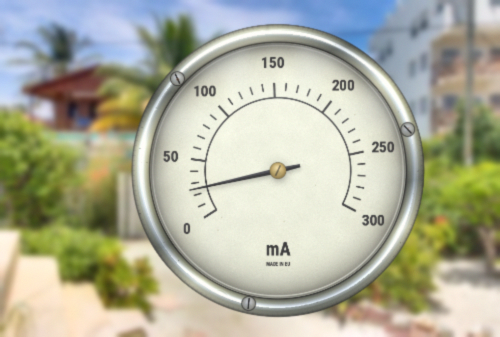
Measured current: 25,mA
